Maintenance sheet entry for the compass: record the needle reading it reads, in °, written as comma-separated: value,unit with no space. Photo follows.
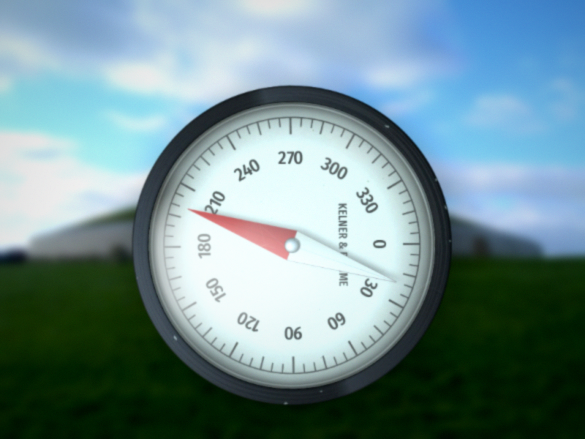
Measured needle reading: 200,°
